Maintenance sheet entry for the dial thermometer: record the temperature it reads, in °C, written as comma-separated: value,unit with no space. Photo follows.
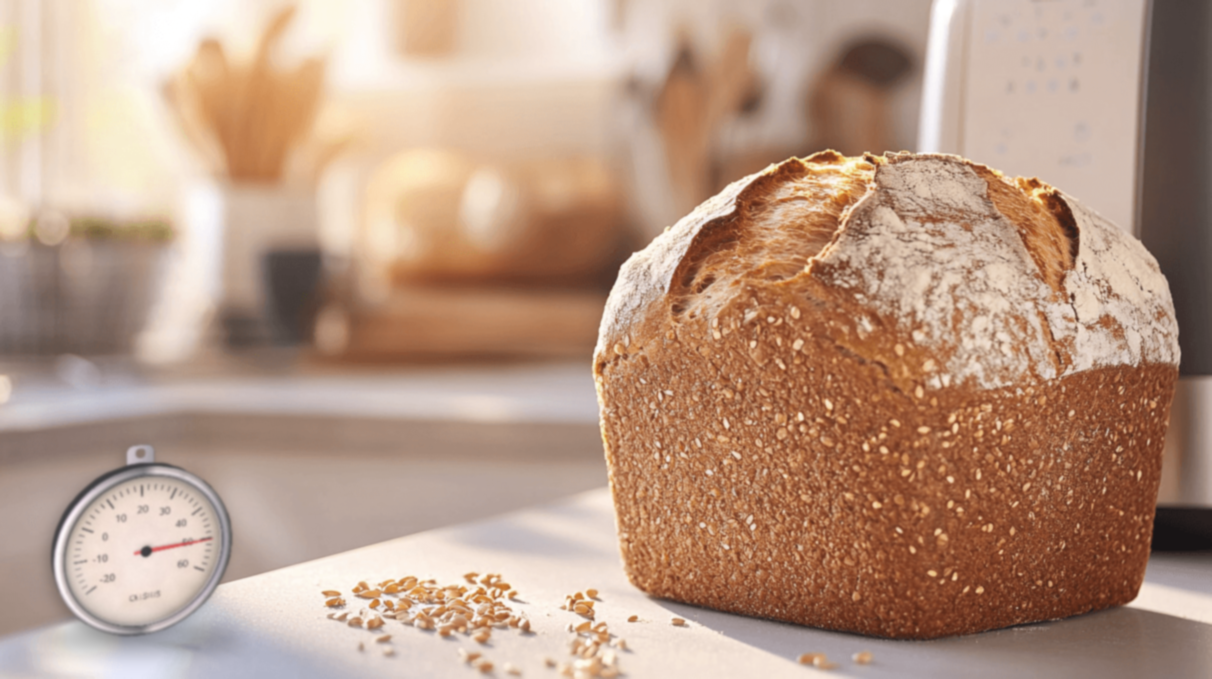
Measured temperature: 50,°C
